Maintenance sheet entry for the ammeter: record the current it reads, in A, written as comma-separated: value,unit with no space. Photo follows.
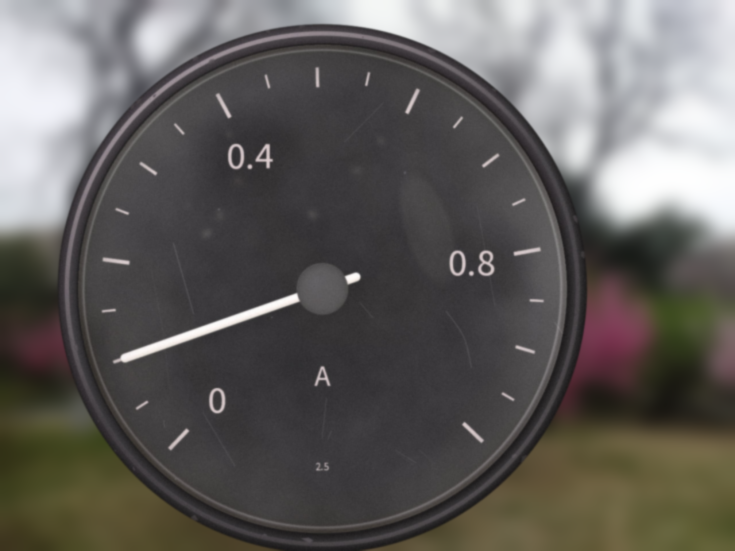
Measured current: 0.1,A
